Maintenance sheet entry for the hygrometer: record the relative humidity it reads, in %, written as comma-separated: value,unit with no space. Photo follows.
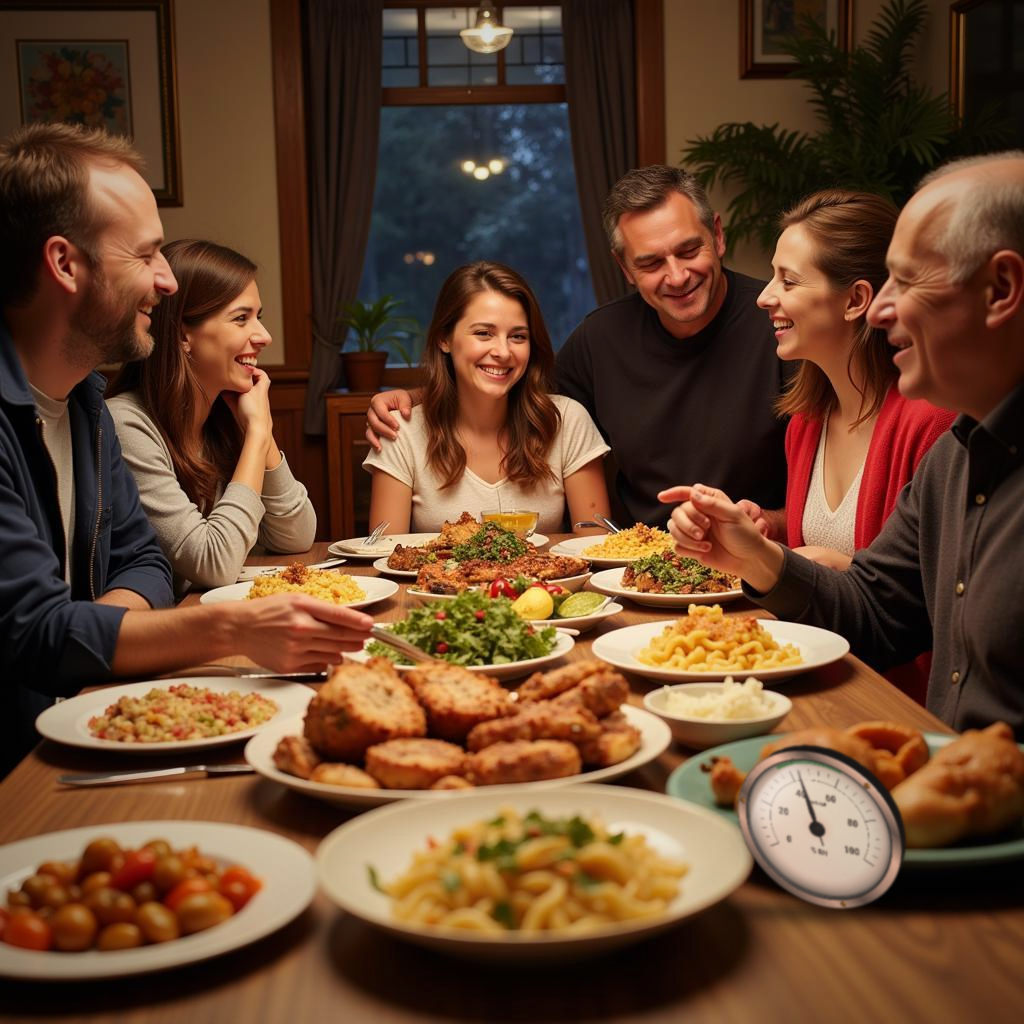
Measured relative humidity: 44,%
